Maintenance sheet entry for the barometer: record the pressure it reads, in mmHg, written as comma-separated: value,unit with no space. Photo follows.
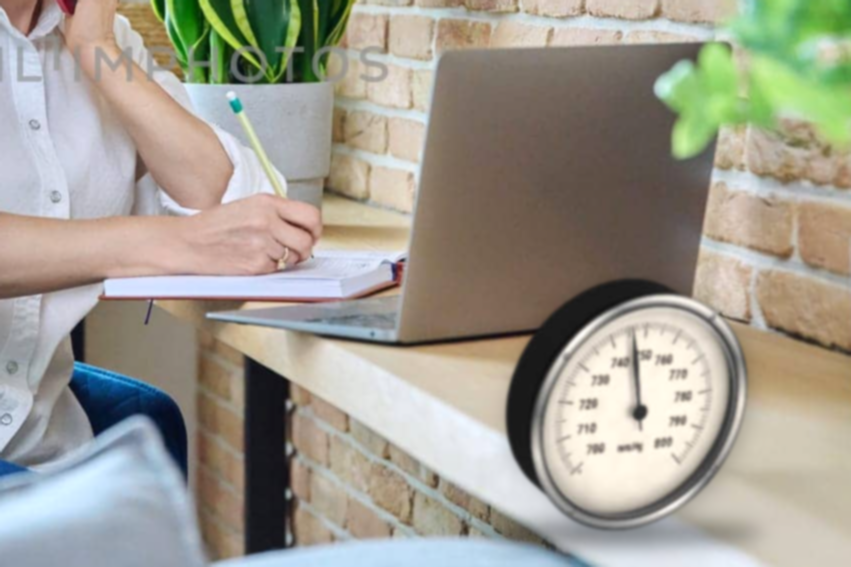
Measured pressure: 745,mmHg
